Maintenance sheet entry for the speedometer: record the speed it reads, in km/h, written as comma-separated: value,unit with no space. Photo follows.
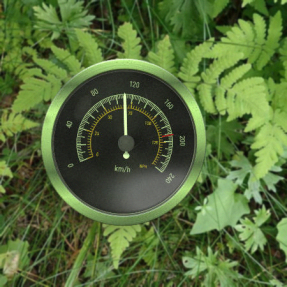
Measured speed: 110,km/h
